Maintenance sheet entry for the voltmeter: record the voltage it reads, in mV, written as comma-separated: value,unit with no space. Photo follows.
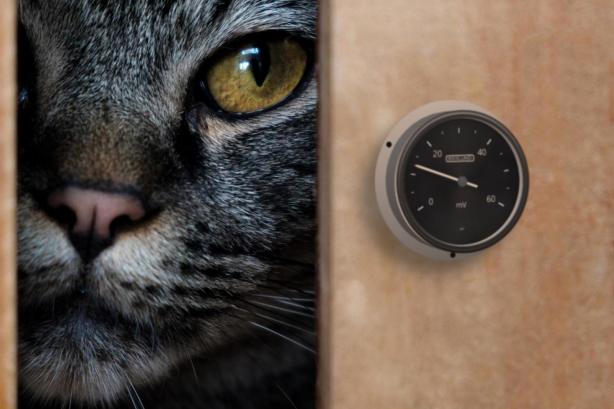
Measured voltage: 12.5,mV
